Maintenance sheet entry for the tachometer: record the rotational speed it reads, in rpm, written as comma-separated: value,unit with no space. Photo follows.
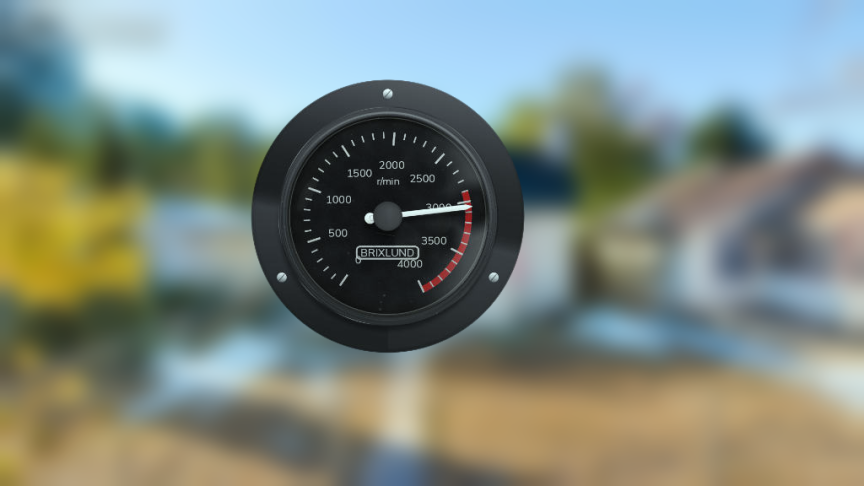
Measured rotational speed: 3050,rpm
